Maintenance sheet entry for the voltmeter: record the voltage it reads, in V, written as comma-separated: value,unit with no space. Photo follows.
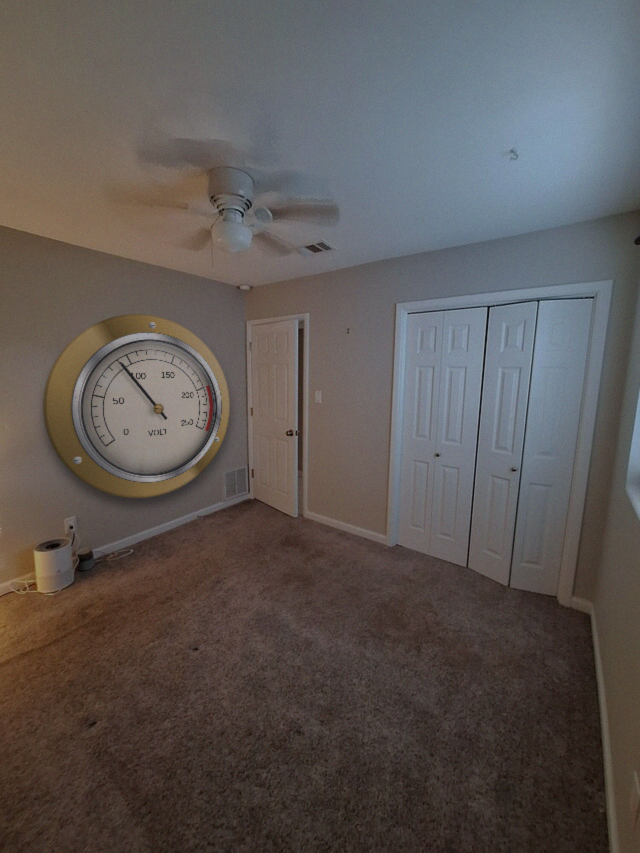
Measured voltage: 90,V
